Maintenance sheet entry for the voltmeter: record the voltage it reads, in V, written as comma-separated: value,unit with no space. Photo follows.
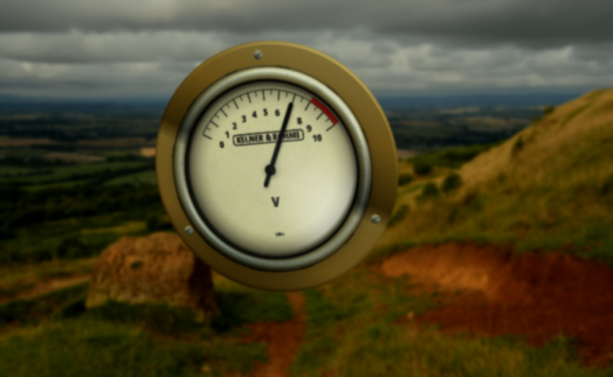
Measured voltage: 7,V
